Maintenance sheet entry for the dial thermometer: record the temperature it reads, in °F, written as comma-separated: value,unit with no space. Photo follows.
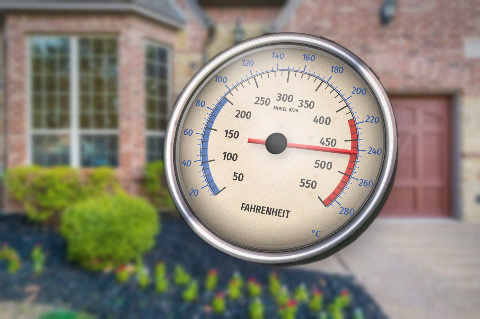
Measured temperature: 470,°F
